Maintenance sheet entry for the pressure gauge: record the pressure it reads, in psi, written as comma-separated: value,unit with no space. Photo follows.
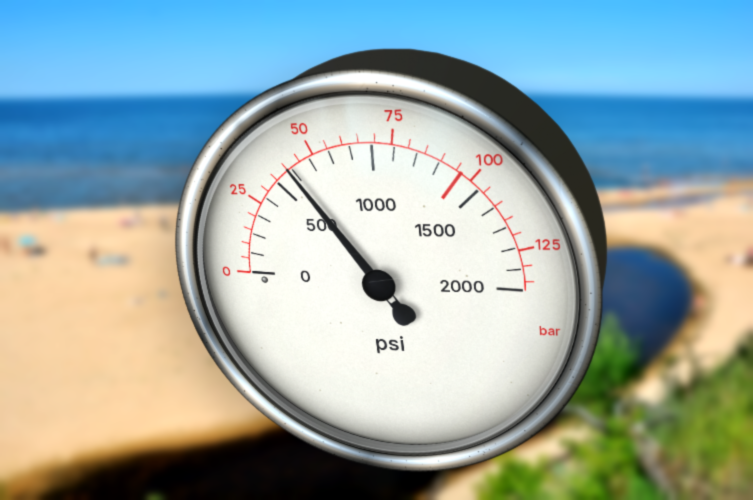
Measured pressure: 600,psi
